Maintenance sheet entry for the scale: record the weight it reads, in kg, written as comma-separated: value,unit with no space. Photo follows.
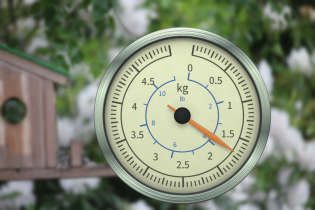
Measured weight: 1.7,kg
